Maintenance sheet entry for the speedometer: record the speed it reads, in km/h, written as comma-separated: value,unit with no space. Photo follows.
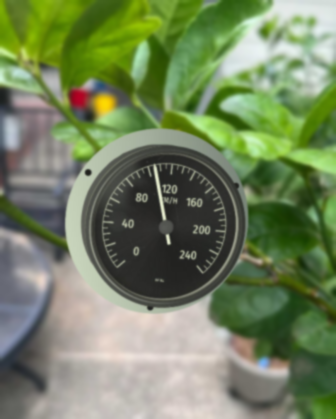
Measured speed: 105,km/h
